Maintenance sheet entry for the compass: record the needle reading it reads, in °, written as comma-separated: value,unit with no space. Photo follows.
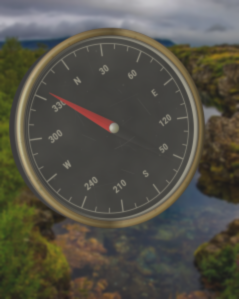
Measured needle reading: 335,°
